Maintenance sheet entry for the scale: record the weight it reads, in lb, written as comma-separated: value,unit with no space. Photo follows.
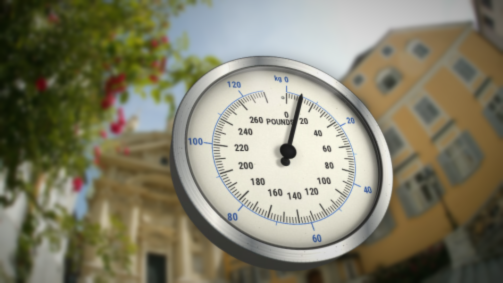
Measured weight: 10,lb
